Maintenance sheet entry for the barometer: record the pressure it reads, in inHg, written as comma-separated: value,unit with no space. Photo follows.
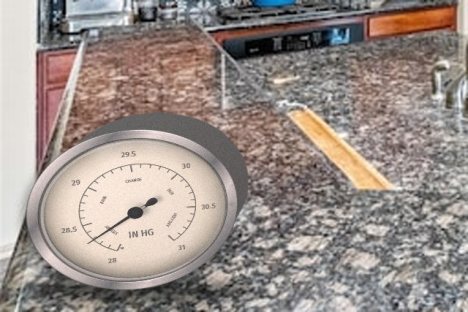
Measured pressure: 28.3,inHg
